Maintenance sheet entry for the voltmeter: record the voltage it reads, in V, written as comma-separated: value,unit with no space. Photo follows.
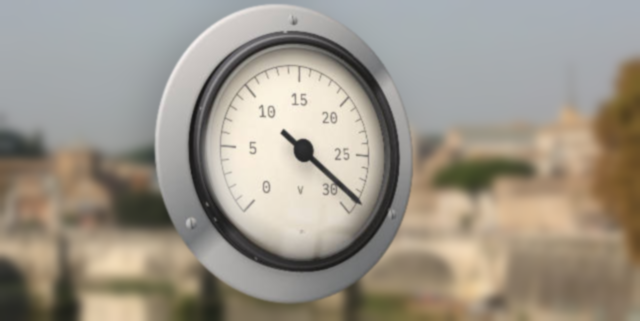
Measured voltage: 29,V
